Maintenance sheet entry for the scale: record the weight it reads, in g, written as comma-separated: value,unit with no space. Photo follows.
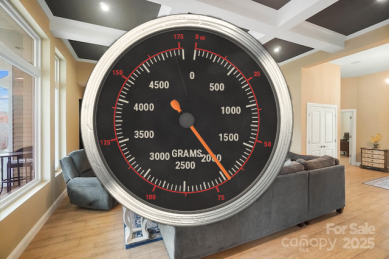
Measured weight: 1950,g
